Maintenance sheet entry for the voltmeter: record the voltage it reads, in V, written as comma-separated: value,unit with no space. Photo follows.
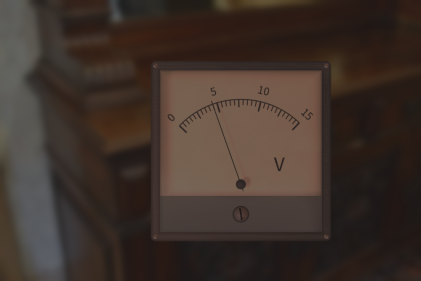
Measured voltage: 4.5,V
